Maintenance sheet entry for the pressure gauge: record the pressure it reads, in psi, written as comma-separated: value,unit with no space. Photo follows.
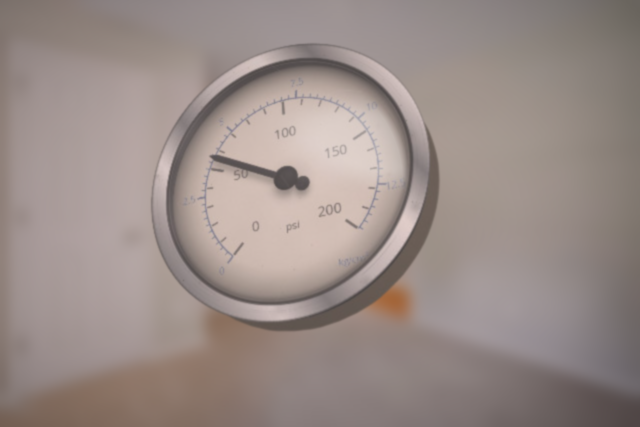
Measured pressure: 55,psi
